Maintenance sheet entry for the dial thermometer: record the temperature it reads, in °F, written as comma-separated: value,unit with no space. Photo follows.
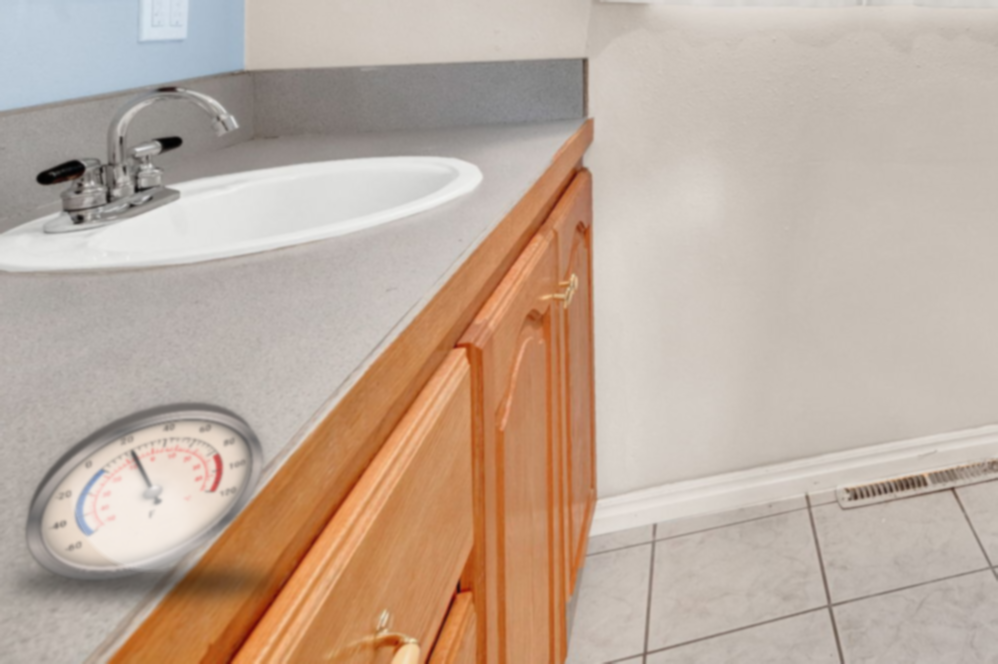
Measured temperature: 20,°F
